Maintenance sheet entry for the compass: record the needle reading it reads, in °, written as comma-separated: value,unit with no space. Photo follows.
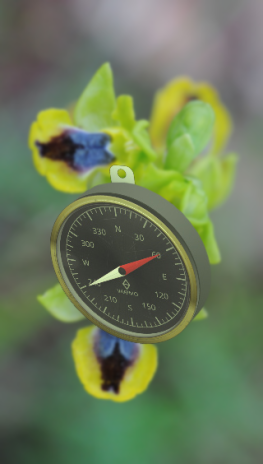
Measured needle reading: 60,°
